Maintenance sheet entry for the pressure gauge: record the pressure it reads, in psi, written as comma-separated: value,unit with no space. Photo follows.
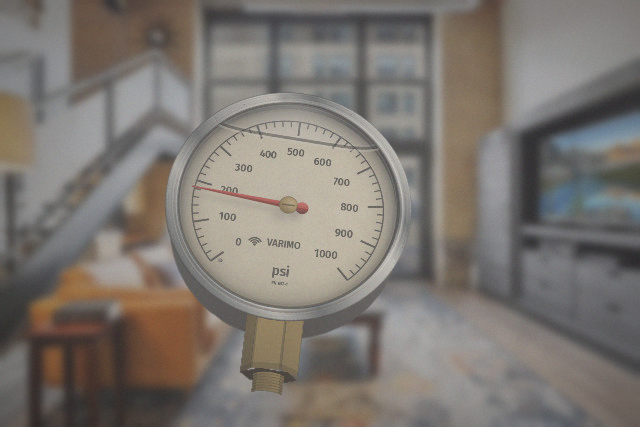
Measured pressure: 180,psi
